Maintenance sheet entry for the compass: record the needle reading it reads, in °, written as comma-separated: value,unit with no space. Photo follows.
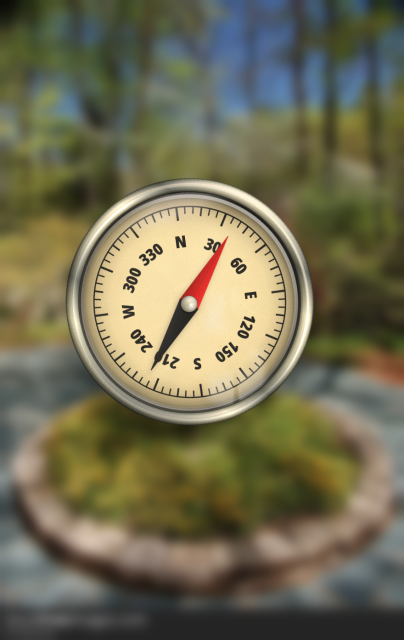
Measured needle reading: 37.5,°
